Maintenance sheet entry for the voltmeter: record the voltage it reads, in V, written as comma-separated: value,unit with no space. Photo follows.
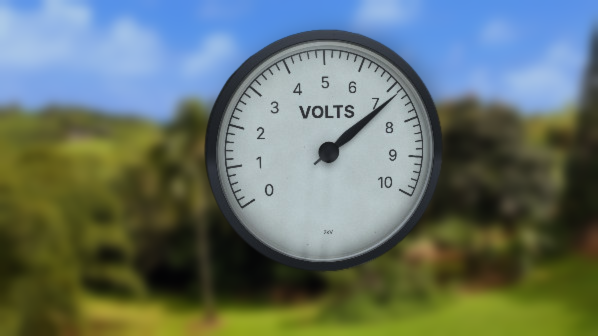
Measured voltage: 7.2,V
